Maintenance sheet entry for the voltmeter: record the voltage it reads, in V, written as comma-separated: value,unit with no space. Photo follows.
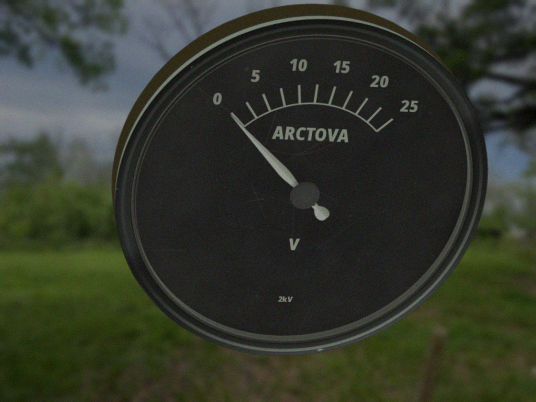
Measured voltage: 0,V
